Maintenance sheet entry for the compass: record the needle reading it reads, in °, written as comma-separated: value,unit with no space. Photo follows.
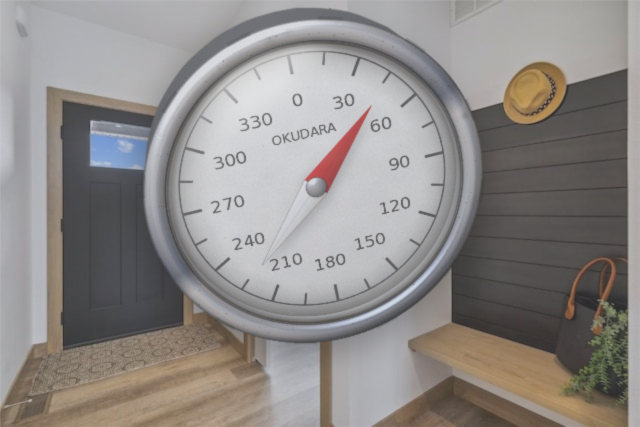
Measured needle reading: 45,°
